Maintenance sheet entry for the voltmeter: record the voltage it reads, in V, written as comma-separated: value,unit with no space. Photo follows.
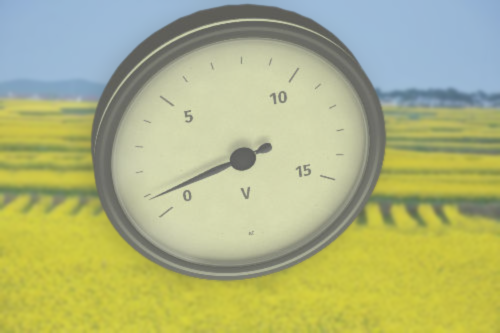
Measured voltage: 1,V
